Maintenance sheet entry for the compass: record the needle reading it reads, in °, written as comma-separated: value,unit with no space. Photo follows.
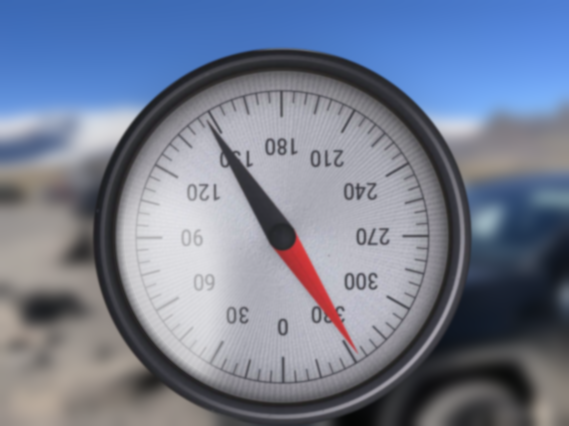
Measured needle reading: 327.5,°
